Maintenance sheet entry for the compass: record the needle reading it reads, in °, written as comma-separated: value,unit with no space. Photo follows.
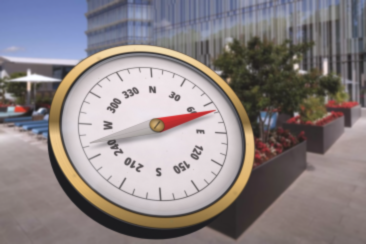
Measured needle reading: 70,°
